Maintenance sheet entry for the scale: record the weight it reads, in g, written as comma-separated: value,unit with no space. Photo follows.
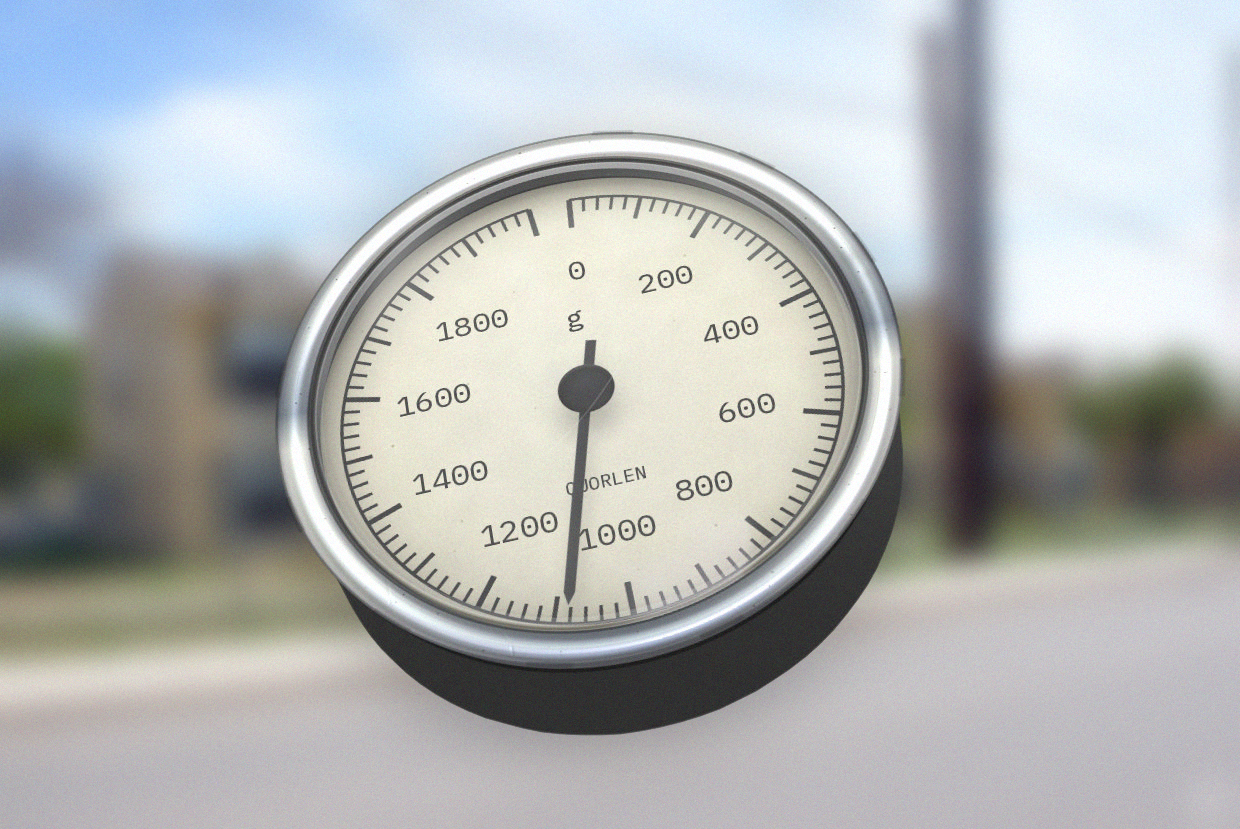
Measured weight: 1080,g
